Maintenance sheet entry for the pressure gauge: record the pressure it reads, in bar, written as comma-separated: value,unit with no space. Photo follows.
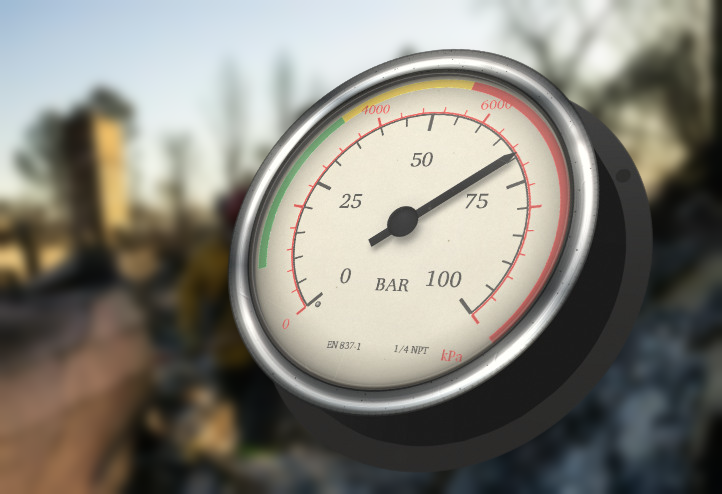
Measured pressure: 70,bar
